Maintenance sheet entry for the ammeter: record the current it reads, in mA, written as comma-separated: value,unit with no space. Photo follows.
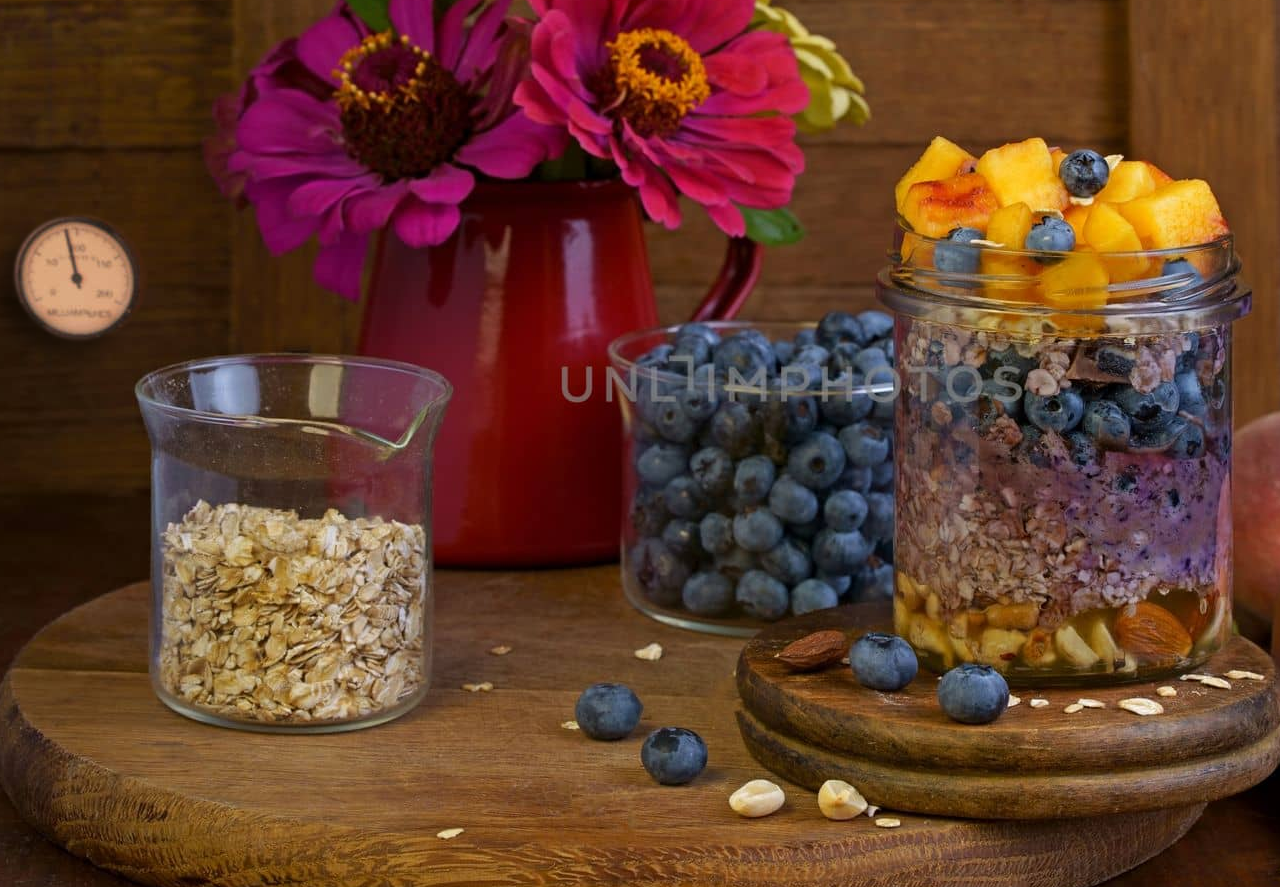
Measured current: 90,mA
